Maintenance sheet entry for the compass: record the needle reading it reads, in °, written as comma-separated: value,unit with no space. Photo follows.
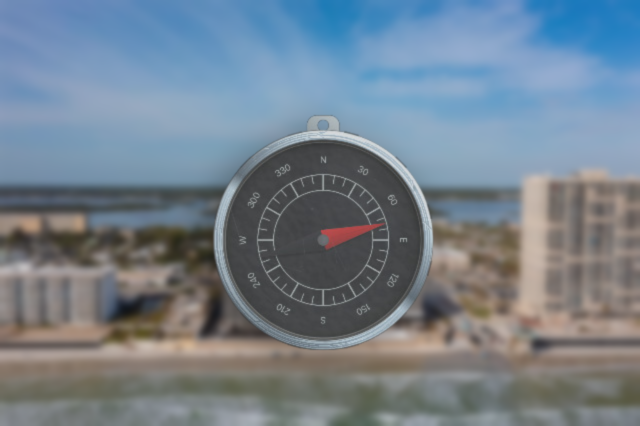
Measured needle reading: 75,°
